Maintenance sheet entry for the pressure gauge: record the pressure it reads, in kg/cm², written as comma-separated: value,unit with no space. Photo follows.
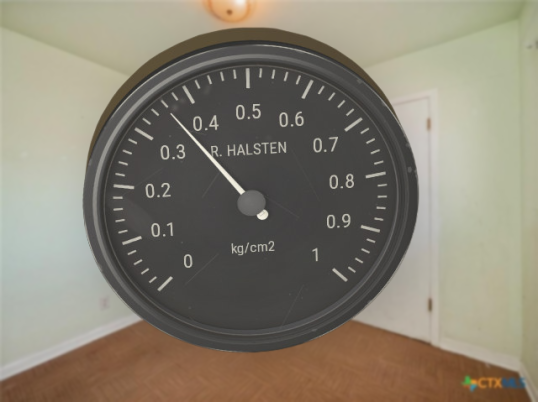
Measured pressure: 0.36,kg/cm²
